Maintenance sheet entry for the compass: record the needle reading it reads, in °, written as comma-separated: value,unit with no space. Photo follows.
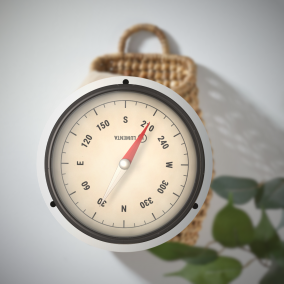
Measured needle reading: 210,°
